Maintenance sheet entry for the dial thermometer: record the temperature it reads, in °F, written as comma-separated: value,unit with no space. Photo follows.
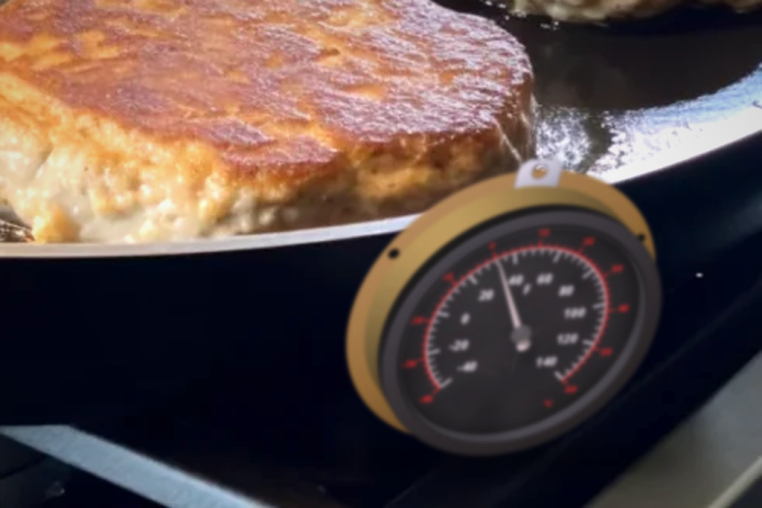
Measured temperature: 32,°F
